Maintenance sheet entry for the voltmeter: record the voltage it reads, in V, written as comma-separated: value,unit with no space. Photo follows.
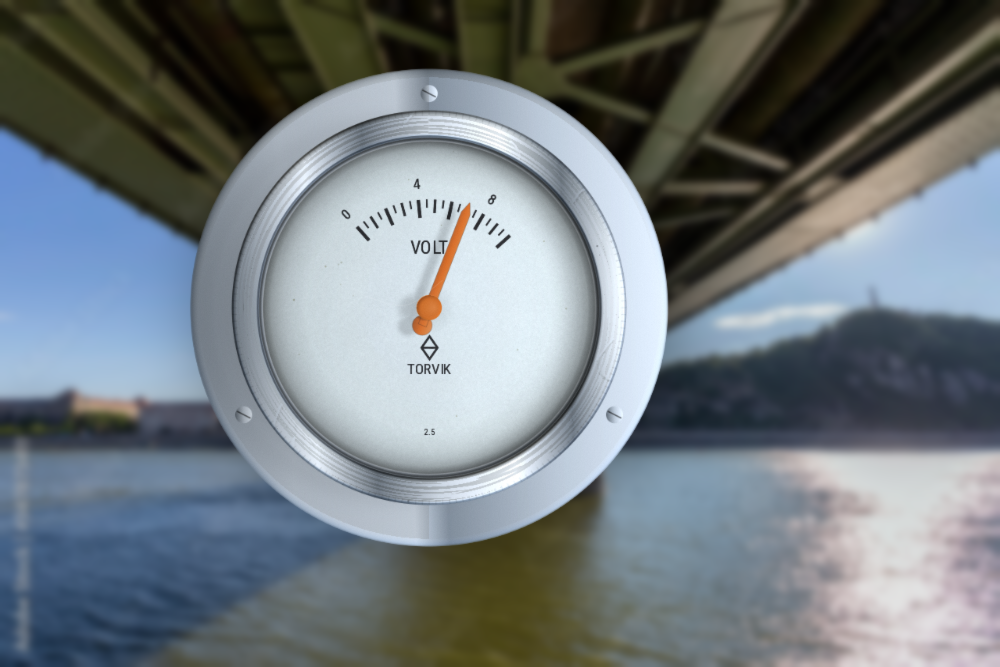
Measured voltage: 7,V
